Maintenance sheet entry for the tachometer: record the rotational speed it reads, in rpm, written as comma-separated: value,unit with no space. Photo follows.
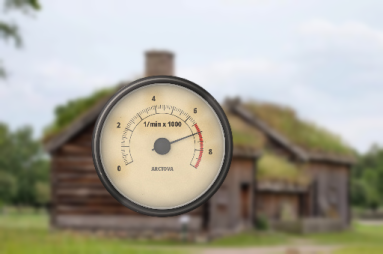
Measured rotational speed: 7000,rpm
